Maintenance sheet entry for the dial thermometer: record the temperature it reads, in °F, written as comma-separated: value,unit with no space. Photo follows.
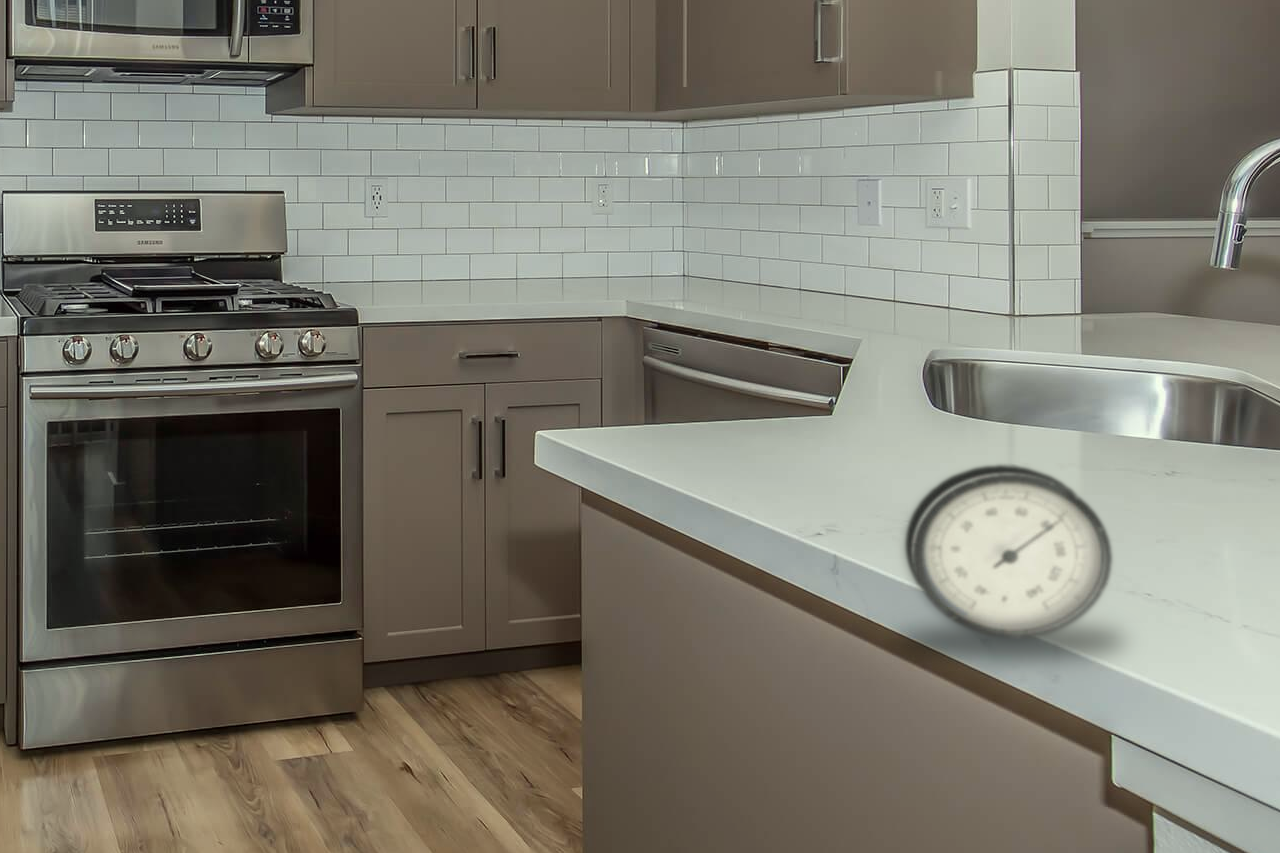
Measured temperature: 80,°F
